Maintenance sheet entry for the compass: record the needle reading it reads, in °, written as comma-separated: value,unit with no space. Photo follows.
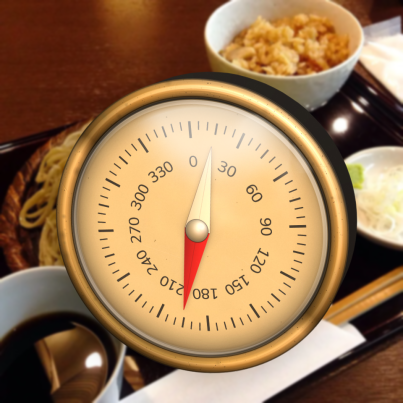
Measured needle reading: 195,°
